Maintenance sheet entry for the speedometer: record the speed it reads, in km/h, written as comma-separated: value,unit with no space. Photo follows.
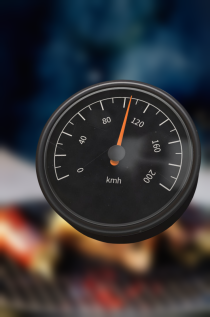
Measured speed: 105,km/h
